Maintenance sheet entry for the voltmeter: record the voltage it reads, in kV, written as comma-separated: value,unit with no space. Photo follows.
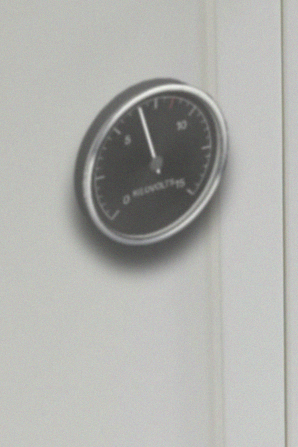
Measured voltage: 6.5,kV
